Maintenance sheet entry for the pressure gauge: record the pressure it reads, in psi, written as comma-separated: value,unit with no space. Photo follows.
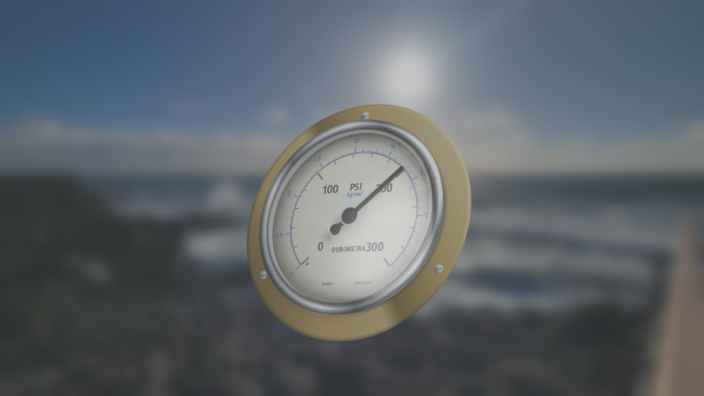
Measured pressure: 200,psi
